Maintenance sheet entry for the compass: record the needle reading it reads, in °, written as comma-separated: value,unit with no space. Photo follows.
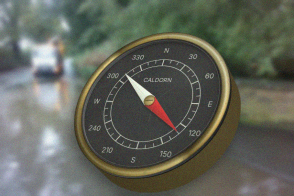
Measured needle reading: 130,°
